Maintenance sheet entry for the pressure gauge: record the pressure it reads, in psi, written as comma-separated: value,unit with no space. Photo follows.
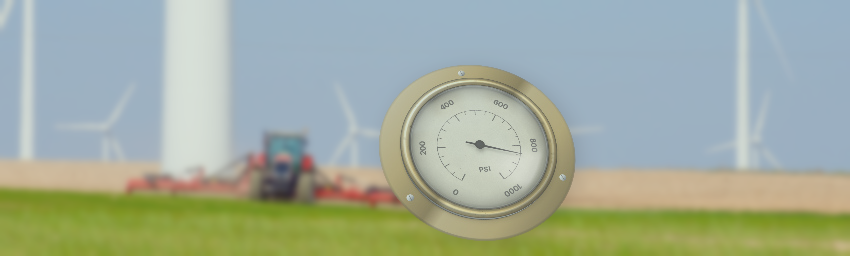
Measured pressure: 850,psi
